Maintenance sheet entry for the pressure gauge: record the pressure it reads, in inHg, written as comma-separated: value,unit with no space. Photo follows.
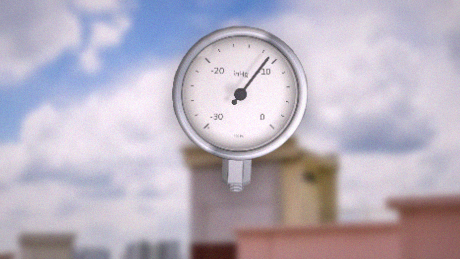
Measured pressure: -11,inHg
